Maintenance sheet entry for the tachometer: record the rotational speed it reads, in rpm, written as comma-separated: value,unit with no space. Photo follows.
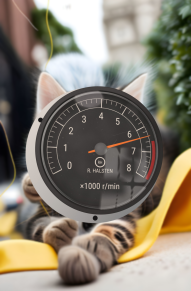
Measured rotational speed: 6400,rpm
